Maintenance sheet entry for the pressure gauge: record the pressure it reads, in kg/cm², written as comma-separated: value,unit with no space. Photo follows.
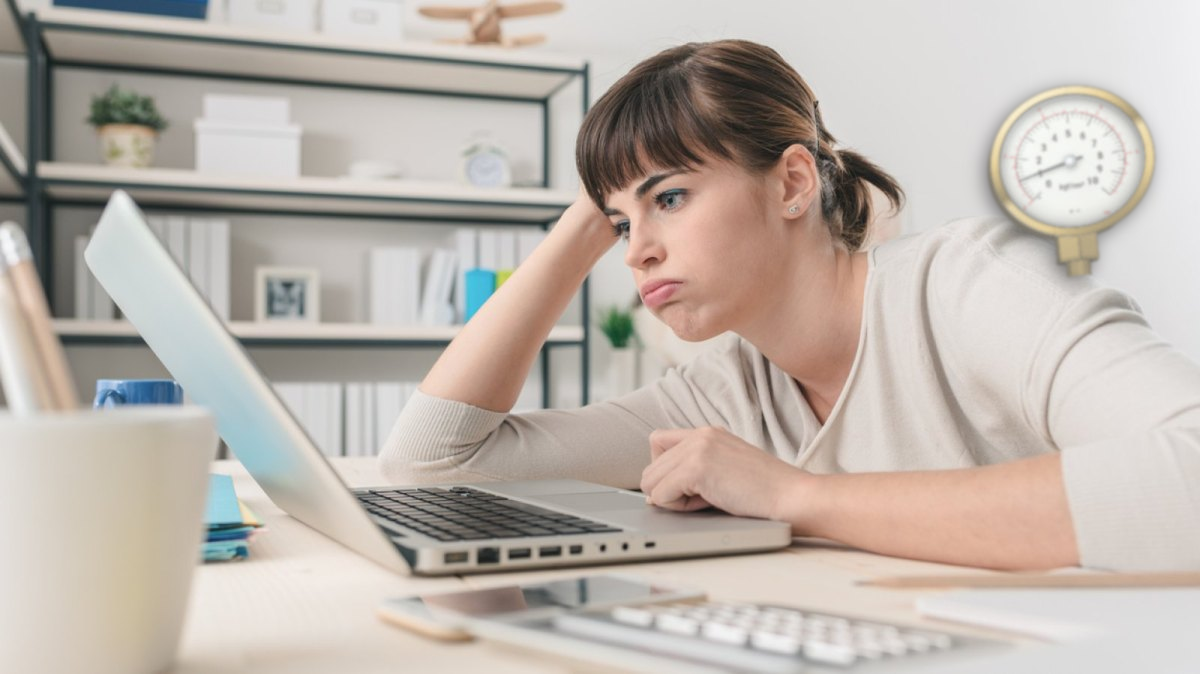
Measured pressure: 1,kg/cm²
